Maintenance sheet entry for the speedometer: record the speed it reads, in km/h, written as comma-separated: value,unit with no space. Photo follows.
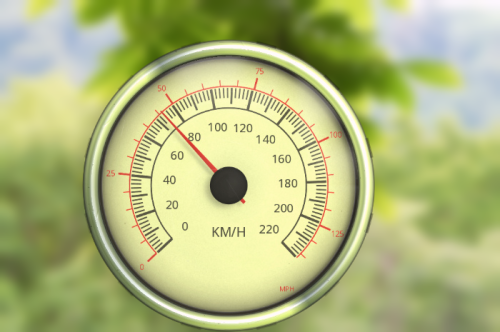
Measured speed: 74,km/h
